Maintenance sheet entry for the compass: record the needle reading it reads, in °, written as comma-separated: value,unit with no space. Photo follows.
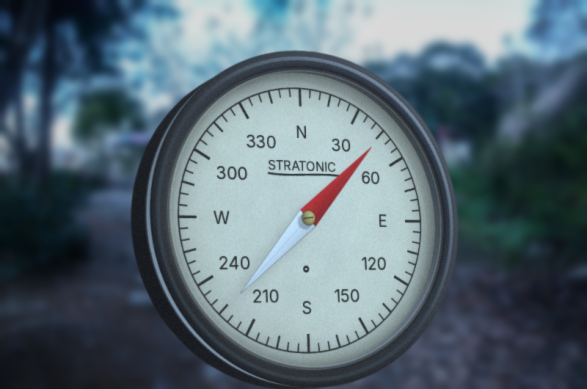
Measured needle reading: 45,°
